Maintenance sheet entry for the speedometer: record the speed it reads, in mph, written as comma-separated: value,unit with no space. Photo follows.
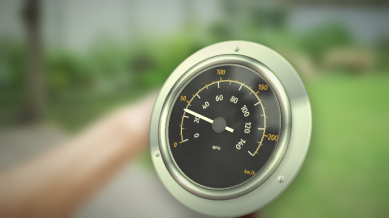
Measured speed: 25,mph
